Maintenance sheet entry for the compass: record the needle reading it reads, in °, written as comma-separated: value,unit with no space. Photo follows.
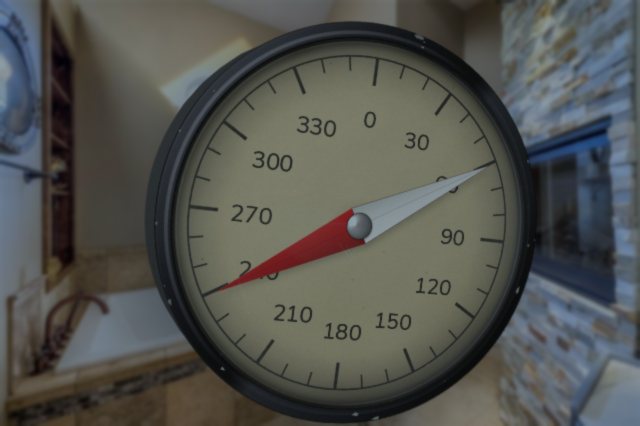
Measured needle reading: 240,°
